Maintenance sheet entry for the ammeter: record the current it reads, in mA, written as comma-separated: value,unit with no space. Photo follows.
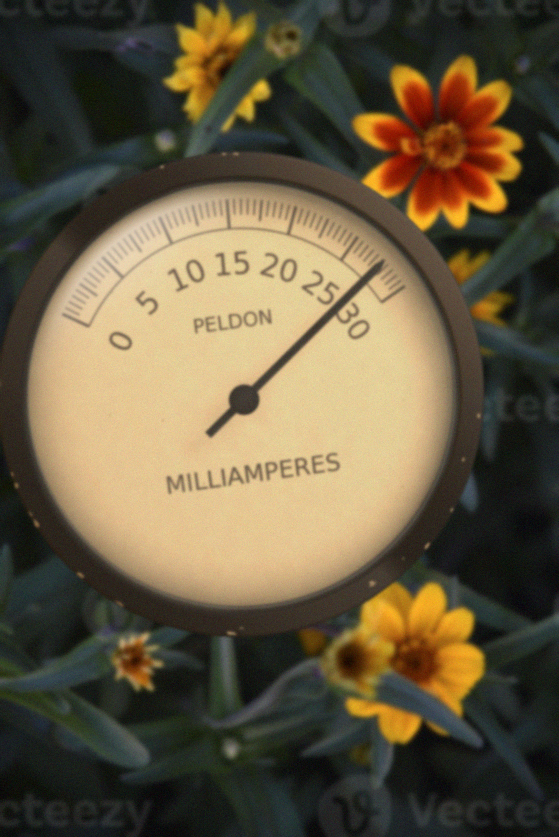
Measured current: 27.5,mA
